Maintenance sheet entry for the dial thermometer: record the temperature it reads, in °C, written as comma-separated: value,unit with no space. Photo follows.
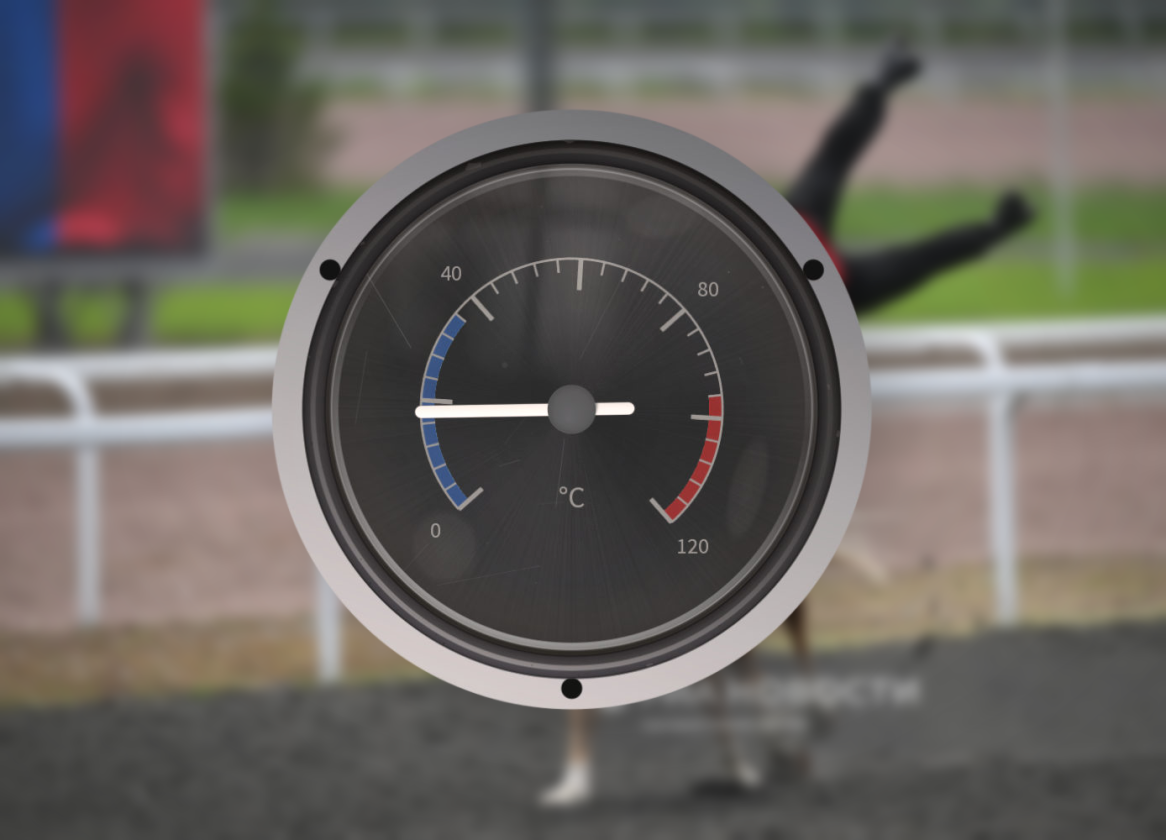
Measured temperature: 18,°C
